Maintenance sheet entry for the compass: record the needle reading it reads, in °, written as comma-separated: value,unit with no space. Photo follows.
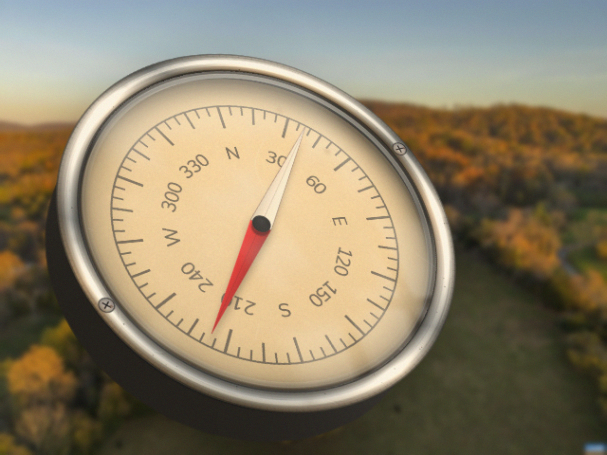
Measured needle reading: 217.5,°
